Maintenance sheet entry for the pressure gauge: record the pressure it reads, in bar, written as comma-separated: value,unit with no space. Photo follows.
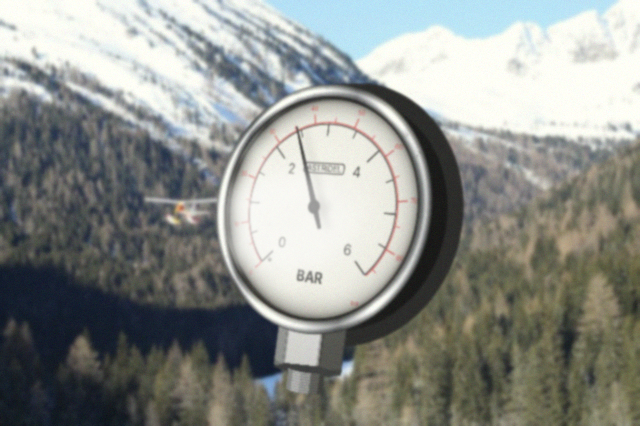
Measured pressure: 2.5,bar
